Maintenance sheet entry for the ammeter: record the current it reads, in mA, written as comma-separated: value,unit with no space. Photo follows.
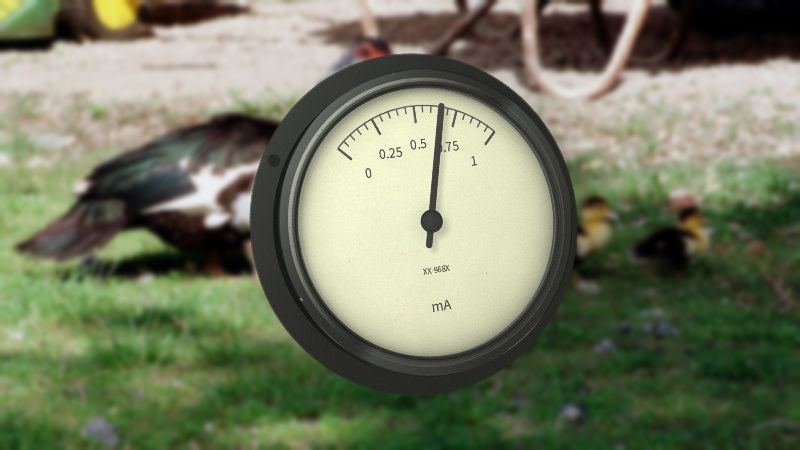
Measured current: 0.65,mA
